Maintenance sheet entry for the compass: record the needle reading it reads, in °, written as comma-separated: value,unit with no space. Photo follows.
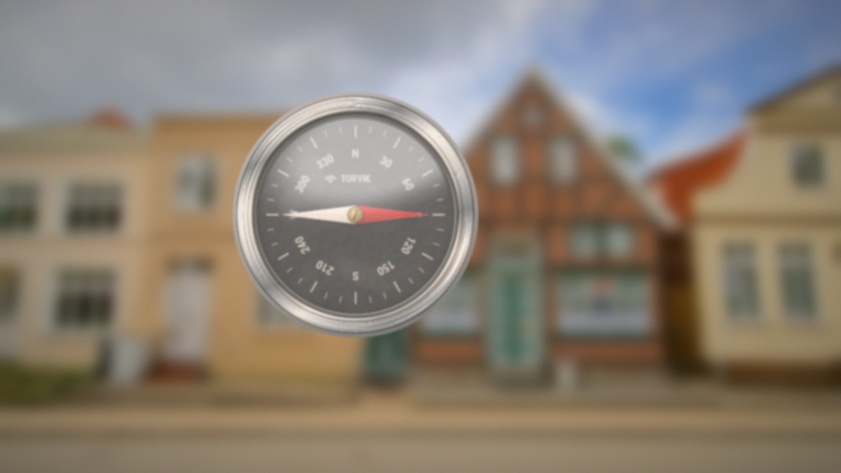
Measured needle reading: 90,°
